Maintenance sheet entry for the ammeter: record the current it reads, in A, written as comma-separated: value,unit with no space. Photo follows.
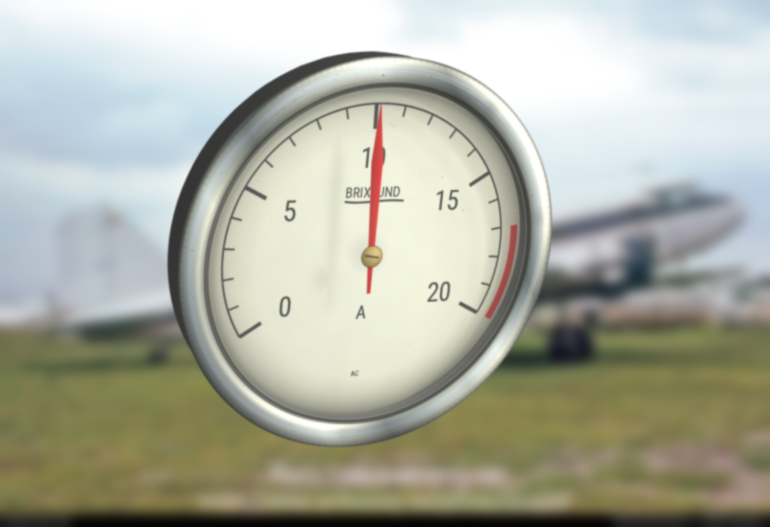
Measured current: 10,A
